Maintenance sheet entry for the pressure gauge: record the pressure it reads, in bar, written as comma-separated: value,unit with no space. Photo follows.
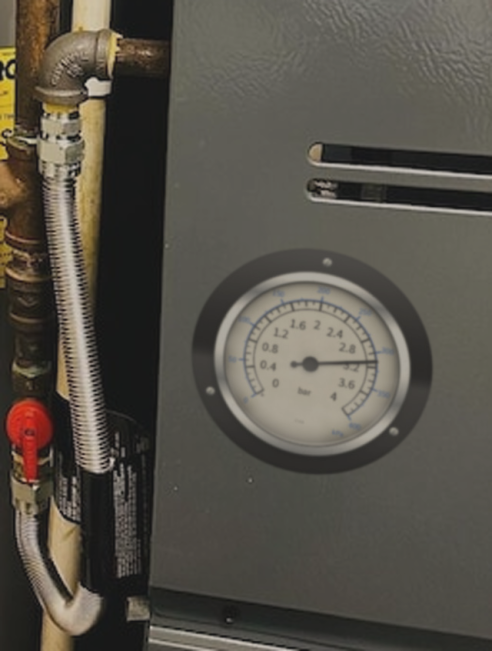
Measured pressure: 3.1,bar
